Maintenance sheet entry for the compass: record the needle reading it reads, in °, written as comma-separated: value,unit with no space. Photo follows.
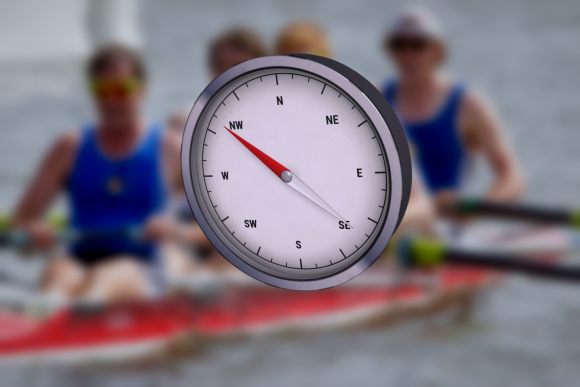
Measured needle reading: 310,°
